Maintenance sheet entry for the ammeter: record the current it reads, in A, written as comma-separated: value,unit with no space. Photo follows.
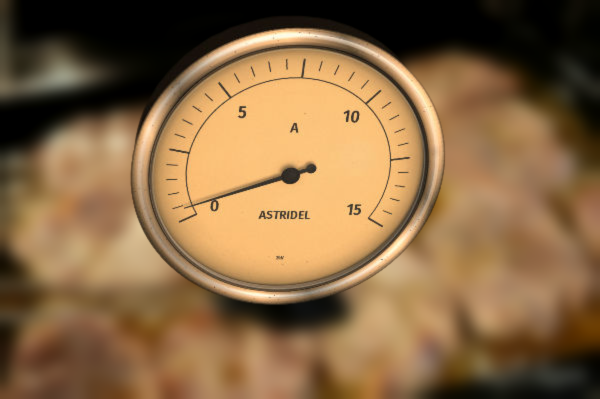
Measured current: 0.5,A
